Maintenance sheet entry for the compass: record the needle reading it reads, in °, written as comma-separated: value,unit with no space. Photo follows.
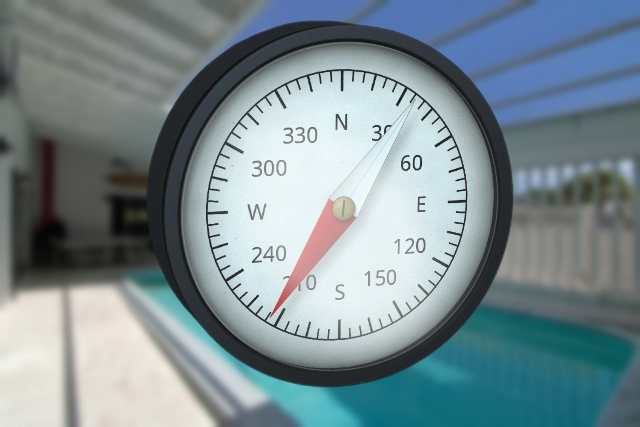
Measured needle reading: 215,°
